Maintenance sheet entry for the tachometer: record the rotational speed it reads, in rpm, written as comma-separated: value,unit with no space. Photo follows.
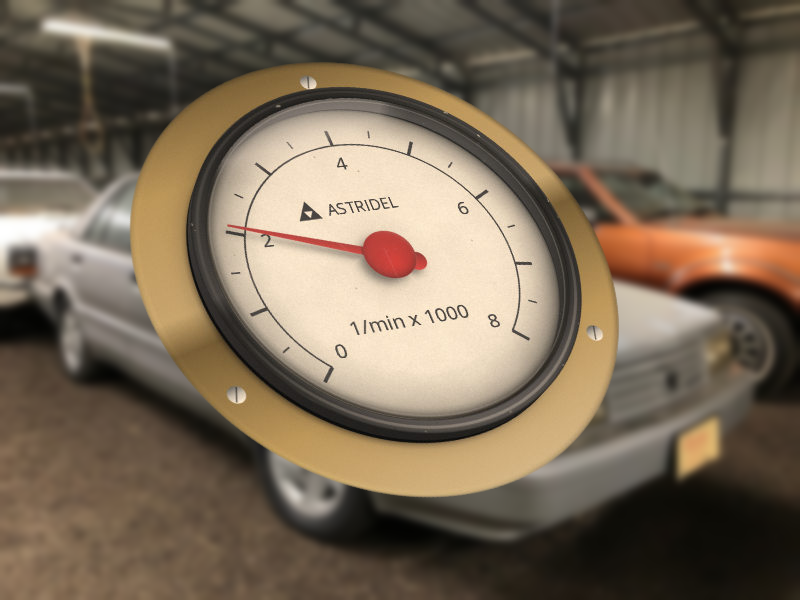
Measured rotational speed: 2000,rpm
